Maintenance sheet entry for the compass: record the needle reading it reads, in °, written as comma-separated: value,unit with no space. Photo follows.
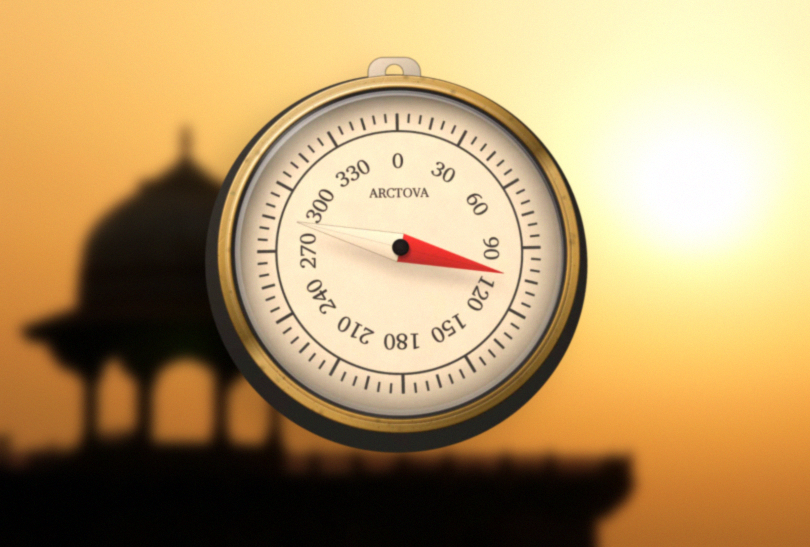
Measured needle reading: 105,°
